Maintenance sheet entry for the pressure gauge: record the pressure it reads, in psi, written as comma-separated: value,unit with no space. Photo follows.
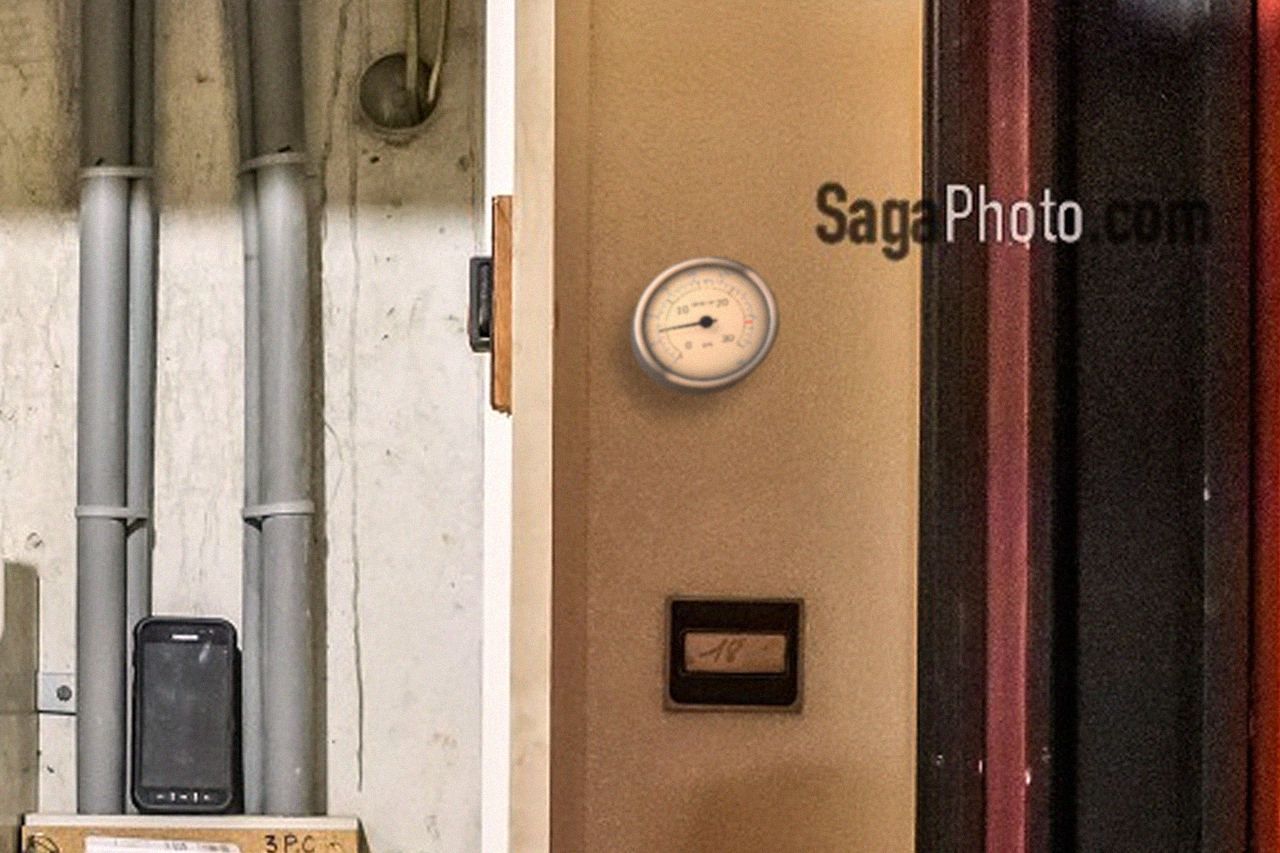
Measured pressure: 5,psi
